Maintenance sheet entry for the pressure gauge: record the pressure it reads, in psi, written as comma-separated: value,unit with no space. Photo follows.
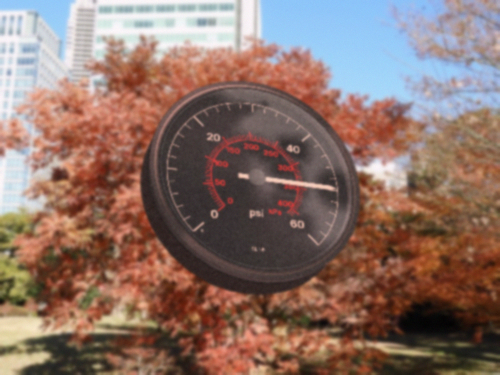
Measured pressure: 50,psi
